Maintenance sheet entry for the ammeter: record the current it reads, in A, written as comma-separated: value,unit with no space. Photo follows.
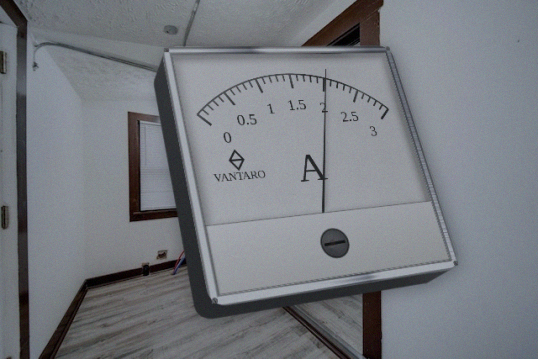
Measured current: 2,A
